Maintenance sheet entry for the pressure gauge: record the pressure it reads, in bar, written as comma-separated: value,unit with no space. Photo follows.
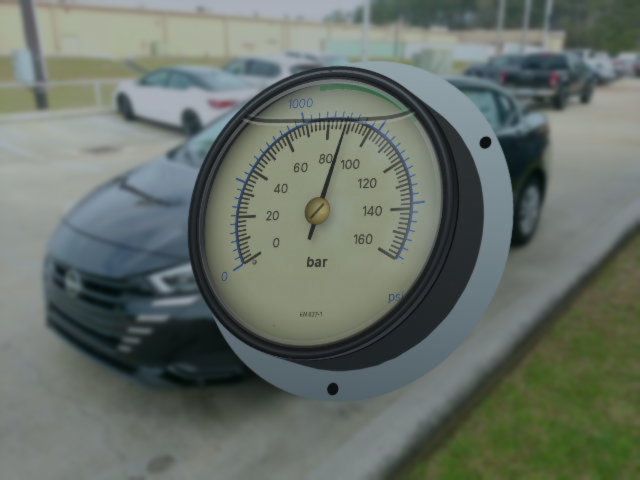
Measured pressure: 90,bar
